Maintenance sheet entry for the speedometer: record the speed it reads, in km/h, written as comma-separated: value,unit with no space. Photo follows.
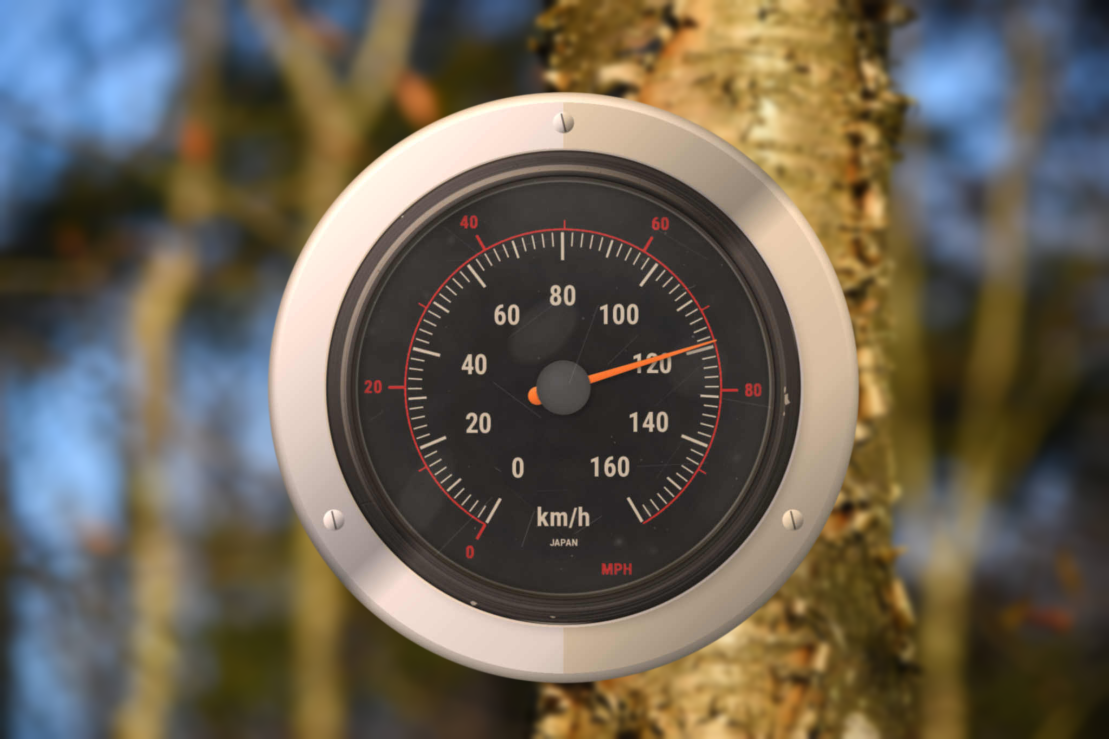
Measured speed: 119,km/h
